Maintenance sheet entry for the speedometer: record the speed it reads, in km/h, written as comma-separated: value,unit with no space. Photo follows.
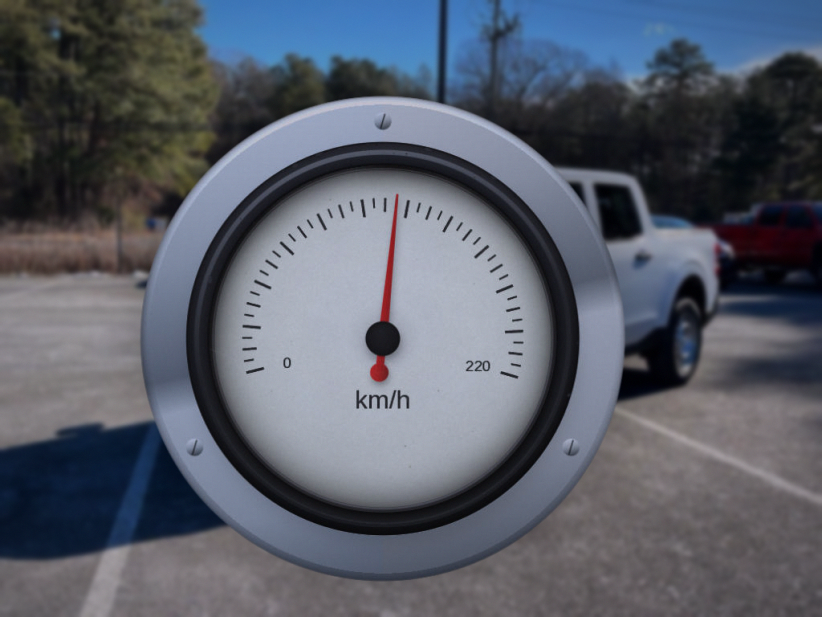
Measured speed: 115,km/h
